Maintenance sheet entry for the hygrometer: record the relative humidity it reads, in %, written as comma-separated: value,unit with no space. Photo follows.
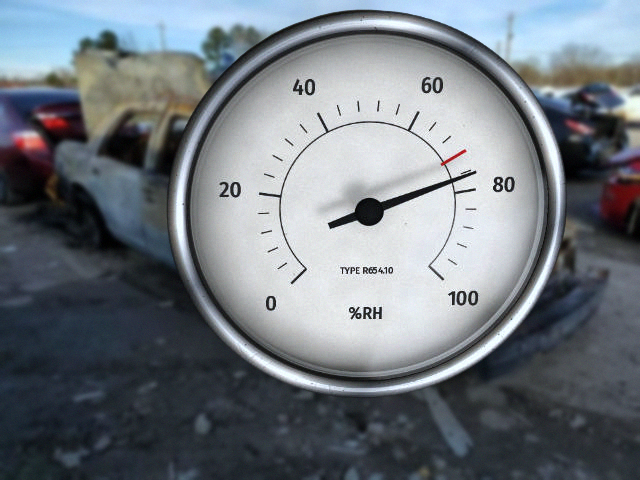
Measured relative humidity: 76,%
